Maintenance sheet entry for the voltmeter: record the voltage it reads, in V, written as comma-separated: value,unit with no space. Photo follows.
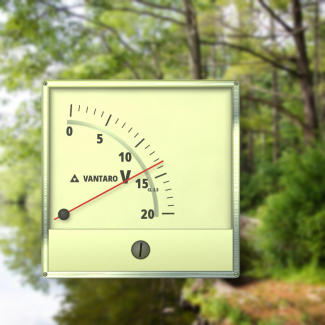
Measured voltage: 13.5,V
